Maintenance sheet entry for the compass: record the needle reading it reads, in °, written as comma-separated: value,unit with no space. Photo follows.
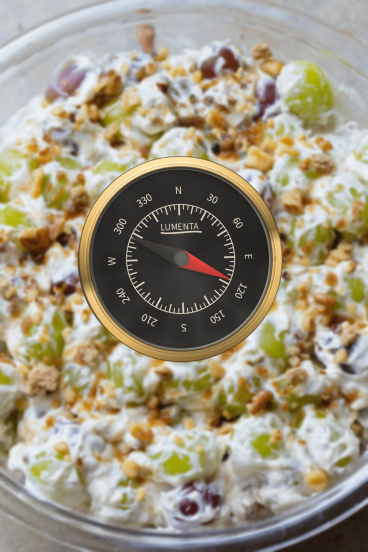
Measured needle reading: 115,°
